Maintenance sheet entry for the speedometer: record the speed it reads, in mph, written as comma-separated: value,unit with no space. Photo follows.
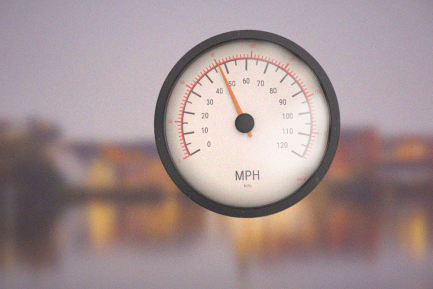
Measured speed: 47.5,mph
